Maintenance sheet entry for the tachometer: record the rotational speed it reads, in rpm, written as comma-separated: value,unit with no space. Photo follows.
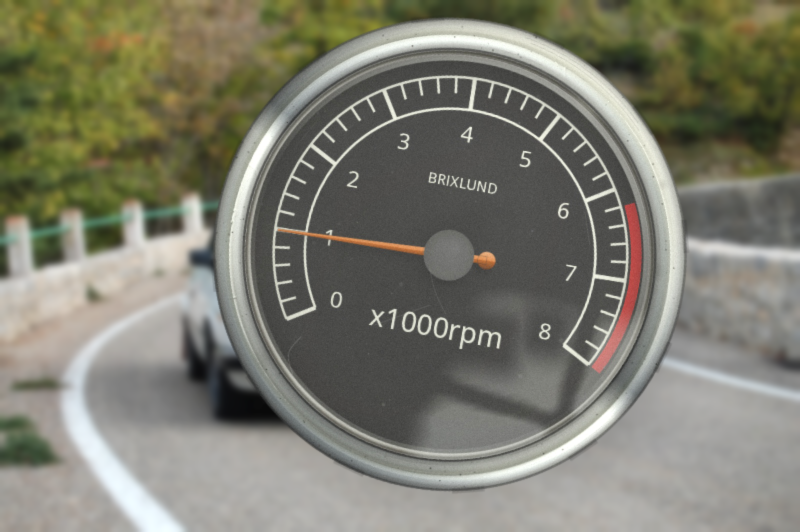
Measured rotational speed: 1000,rpm
